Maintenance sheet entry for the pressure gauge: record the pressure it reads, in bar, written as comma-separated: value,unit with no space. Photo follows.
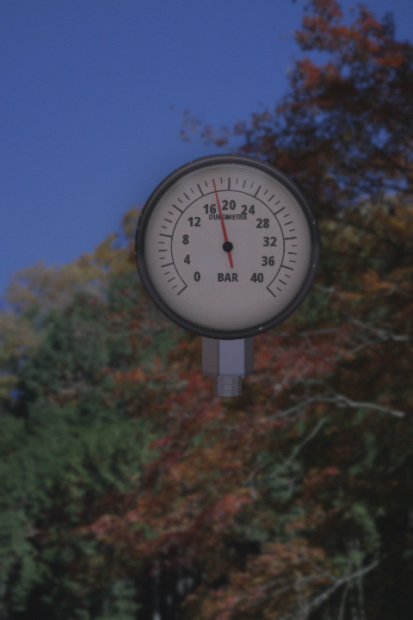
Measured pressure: 18,bar
